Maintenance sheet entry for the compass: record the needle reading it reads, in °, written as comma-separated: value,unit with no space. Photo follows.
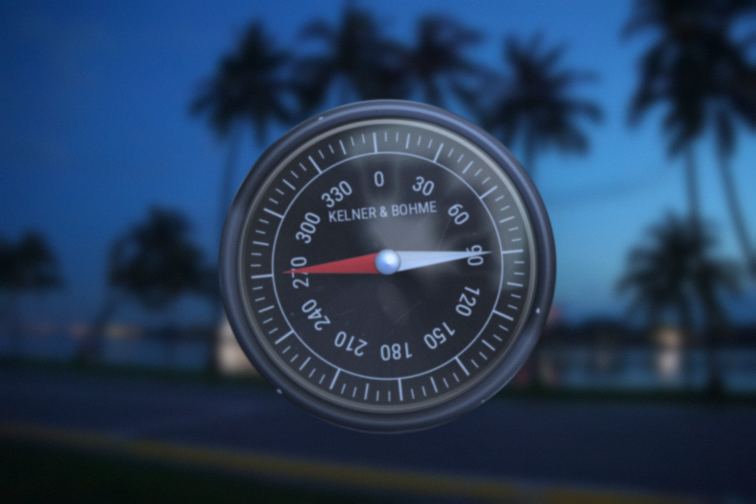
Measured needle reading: 270,°
